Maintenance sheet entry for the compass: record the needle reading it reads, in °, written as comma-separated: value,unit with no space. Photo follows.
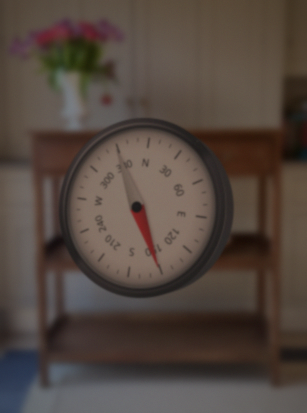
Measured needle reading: 150,°
